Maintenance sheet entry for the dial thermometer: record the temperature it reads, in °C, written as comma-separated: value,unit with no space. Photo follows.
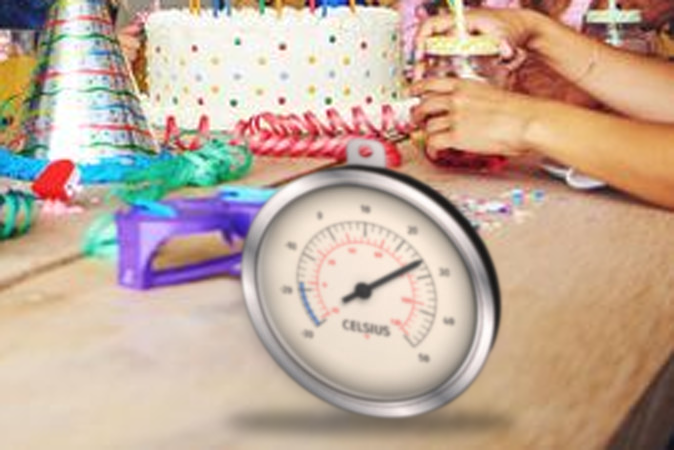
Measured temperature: 26,°C
